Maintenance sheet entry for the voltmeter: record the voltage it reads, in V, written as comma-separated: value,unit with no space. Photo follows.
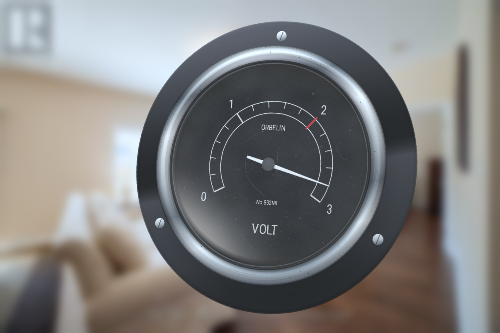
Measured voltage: 2.8,V
